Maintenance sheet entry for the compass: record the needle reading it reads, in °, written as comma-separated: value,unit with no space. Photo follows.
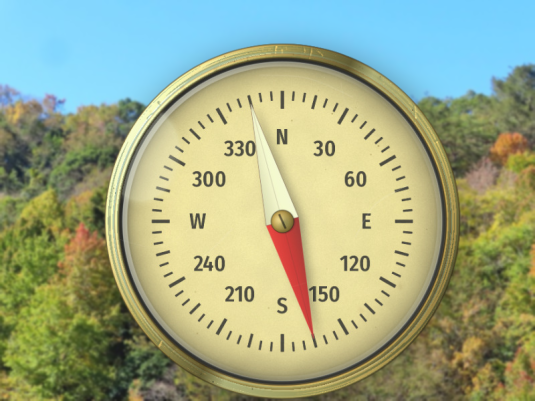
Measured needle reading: 165,°
